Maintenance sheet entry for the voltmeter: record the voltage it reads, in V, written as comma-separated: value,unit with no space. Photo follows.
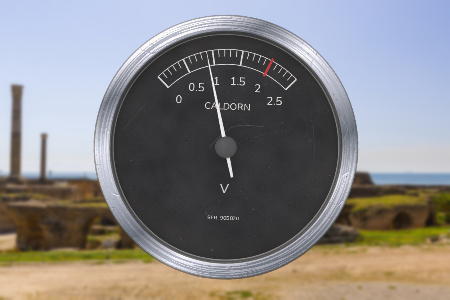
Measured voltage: 0.9,V
